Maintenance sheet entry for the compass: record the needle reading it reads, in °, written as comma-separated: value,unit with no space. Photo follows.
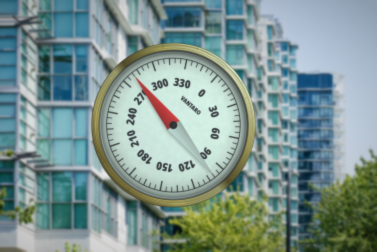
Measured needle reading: 280,°
